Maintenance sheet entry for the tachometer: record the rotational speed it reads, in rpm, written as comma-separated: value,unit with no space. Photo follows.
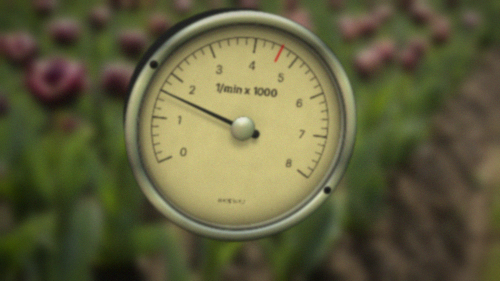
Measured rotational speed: 1600,rpm
